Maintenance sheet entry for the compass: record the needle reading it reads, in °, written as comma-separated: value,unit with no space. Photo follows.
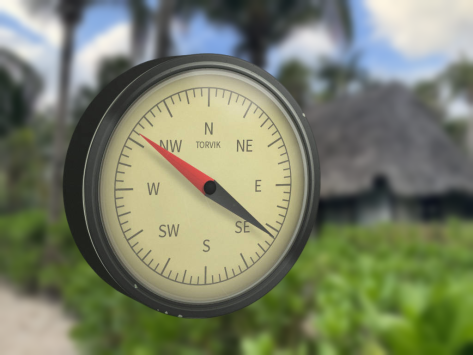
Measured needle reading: 305,°
